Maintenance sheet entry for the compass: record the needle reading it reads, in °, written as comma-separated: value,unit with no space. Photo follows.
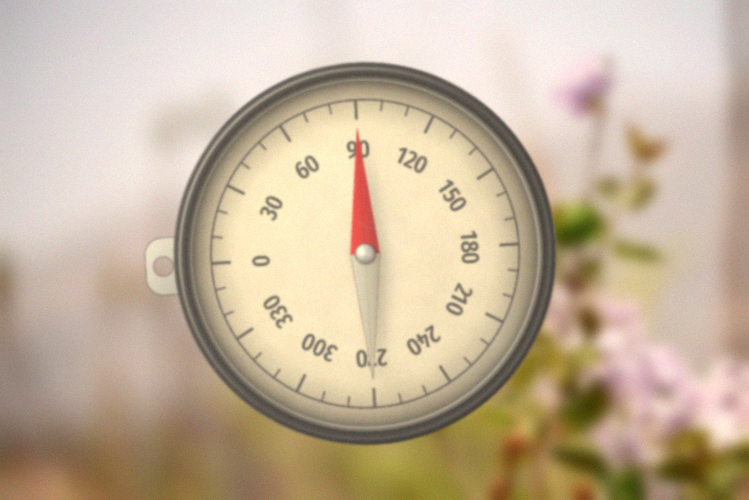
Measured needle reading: 90,°
